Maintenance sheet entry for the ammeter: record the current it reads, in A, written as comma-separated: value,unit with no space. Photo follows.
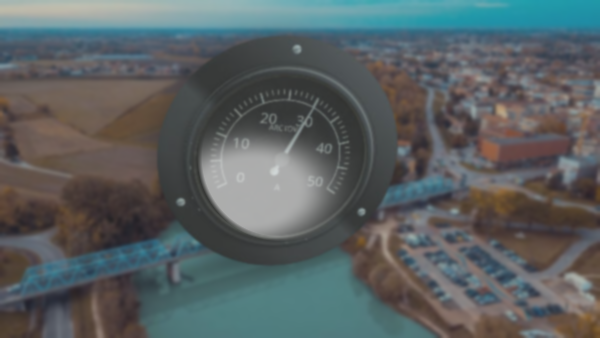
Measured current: 30,A
